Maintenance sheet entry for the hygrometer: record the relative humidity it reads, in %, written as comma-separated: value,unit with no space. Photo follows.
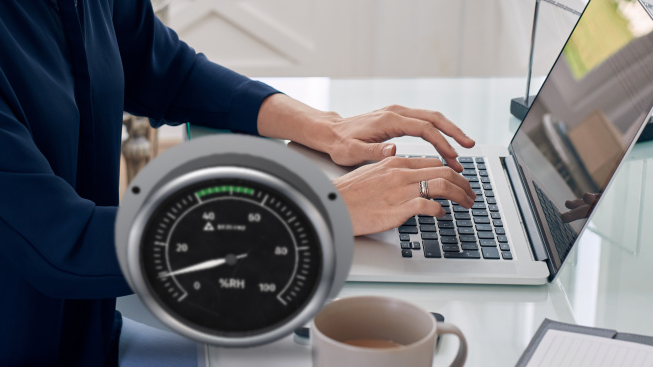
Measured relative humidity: 10,%
